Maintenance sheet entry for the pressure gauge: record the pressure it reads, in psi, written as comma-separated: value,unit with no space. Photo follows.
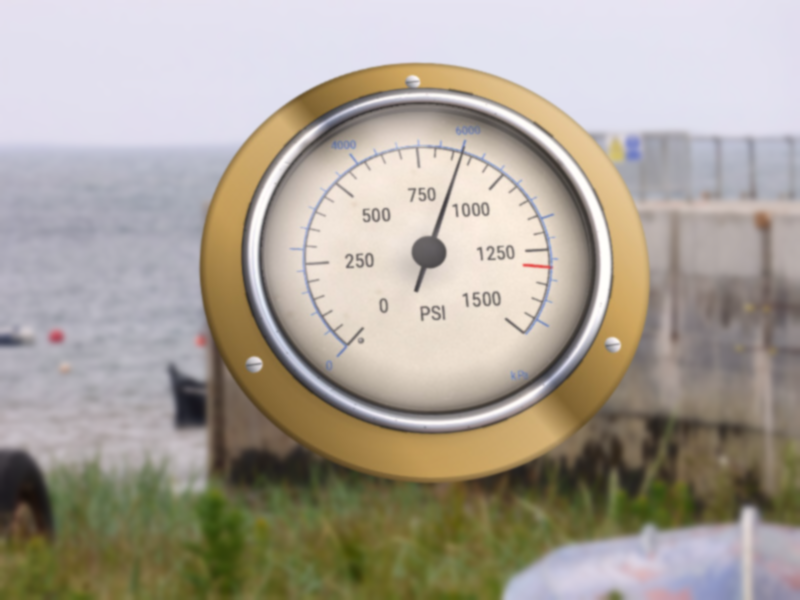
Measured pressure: 875,psi
